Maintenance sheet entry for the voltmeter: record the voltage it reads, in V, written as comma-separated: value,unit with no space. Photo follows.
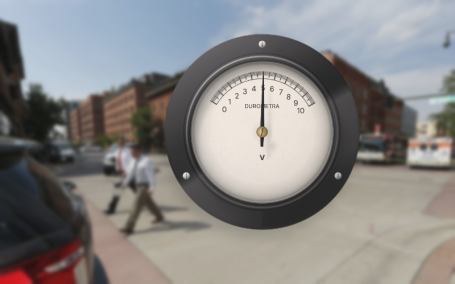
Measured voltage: 5,V
